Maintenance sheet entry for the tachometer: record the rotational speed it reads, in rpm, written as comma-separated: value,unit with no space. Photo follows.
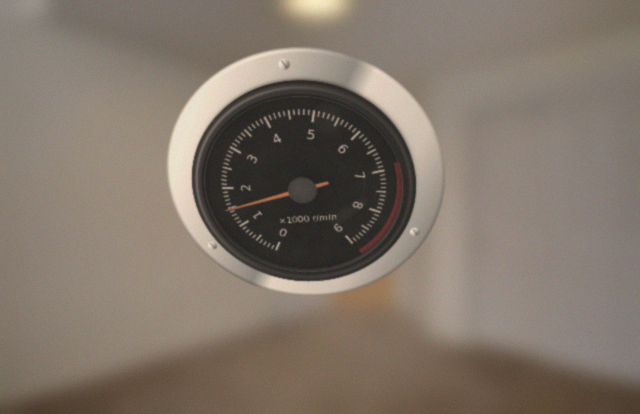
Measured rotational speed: 1500,rpm
